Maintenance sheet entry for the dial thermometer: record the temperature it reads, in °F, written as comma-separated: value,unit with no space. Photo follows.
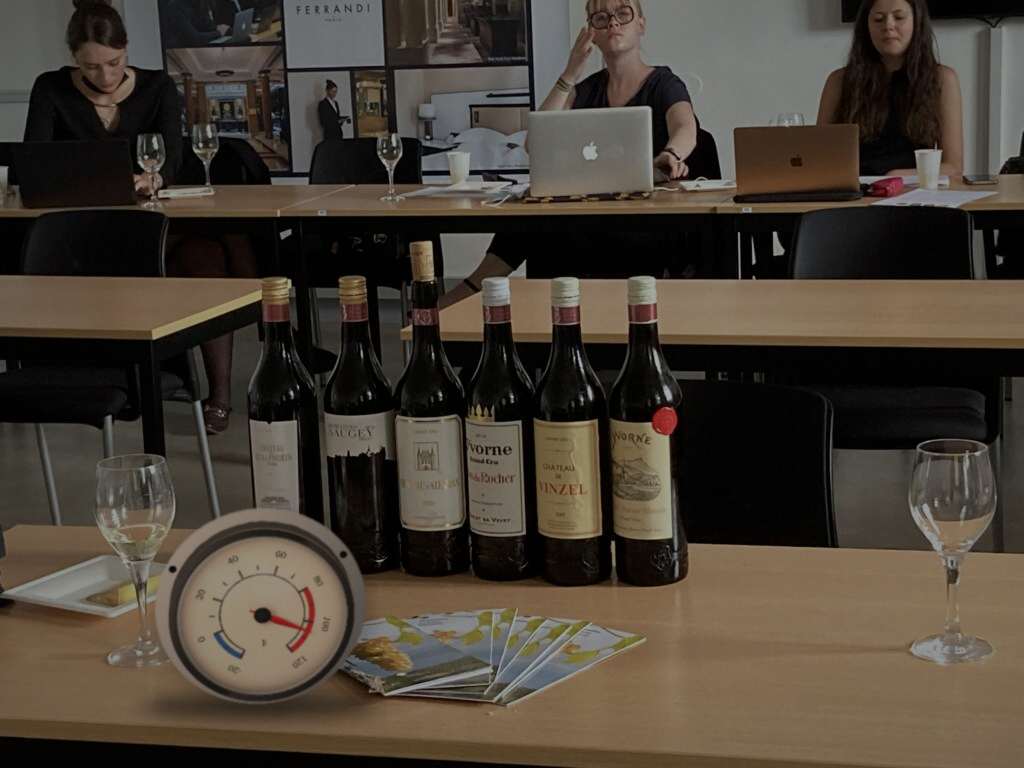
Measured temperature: 105,°F
